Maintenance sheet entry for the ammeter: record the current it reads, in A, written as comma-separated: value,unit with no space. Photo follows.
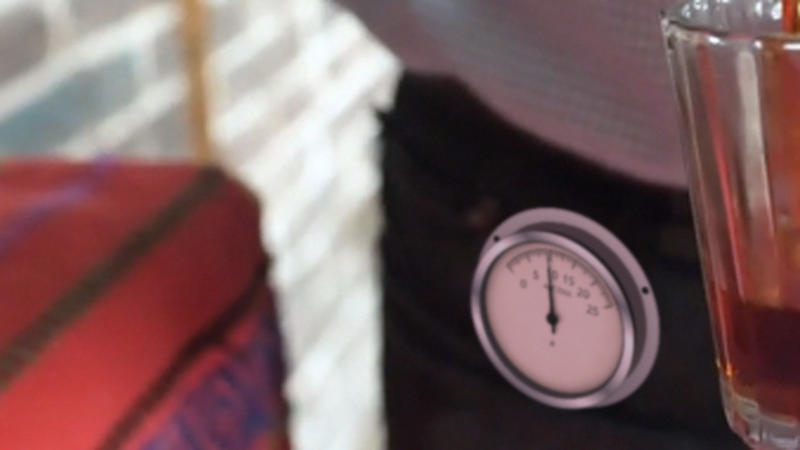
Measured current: 10,A
